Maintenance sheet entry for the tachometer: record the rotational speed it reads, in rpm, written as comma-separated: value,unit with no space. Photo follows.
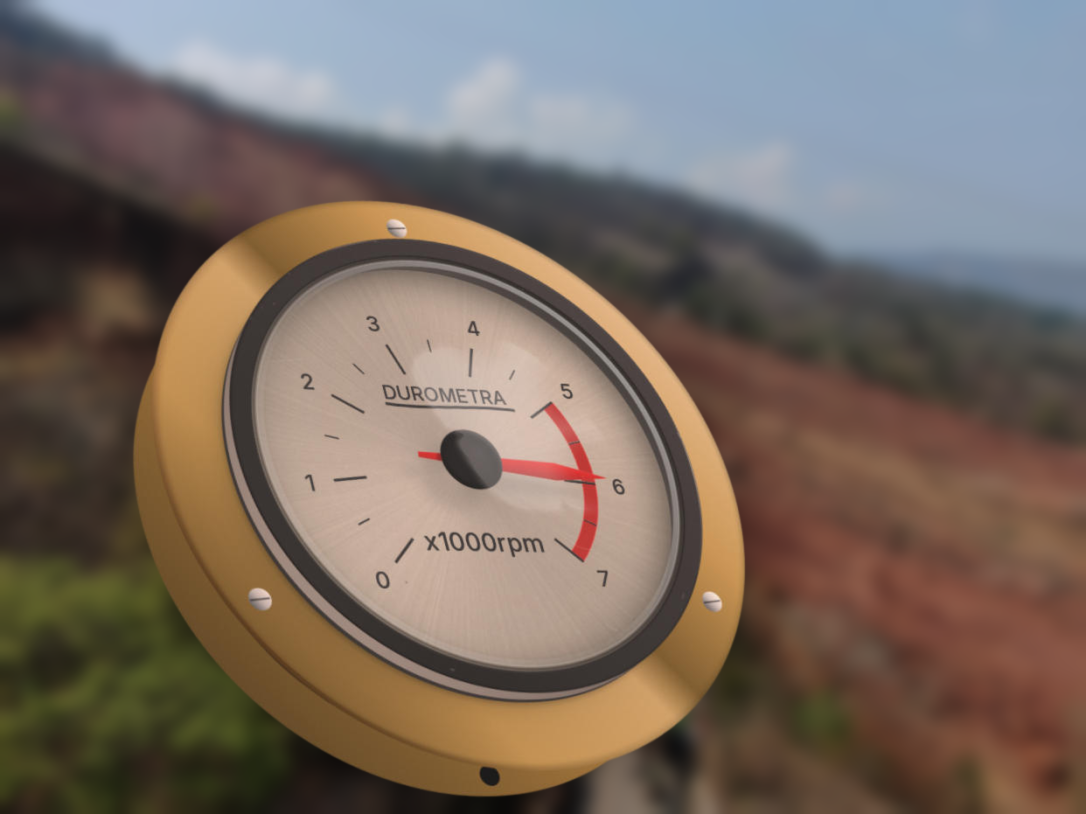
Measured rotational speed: 6000,rpm
